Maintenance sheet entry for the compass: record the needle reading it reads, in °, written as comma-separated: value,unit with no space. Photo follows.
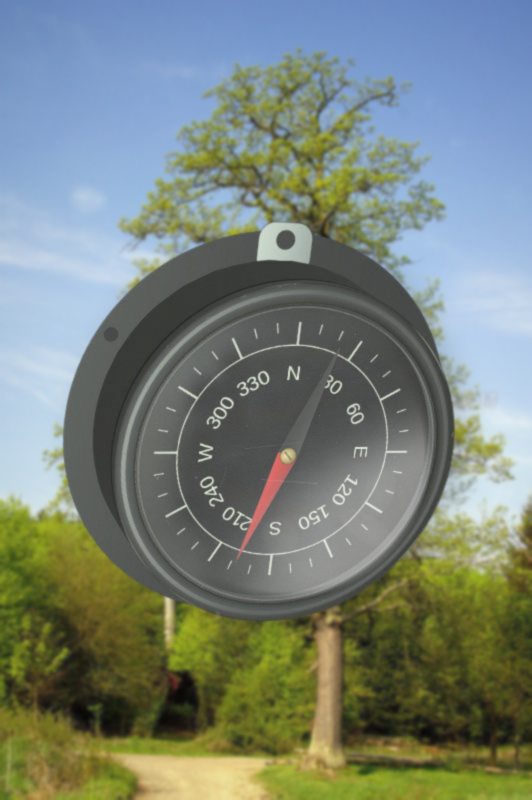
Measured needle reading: 200,°
